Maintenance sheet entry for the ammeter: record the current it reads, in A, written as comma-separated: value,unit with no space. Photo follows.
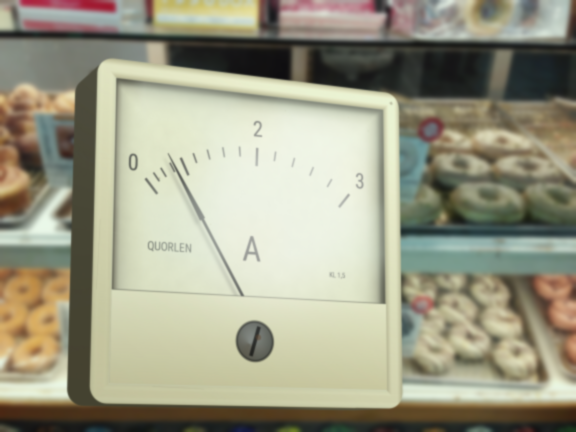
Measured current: 0.8,A
